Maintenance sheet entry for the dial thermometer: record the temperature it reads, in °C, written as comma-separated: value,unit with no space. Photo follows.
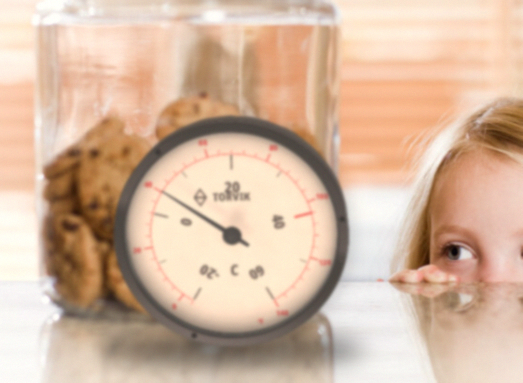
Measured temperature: 5,°C
